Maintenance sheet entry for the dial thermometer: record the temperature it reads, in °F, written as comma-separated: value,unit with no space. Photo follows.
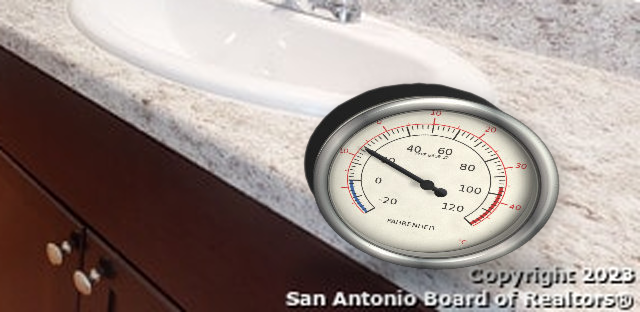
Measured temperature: 20,°F
